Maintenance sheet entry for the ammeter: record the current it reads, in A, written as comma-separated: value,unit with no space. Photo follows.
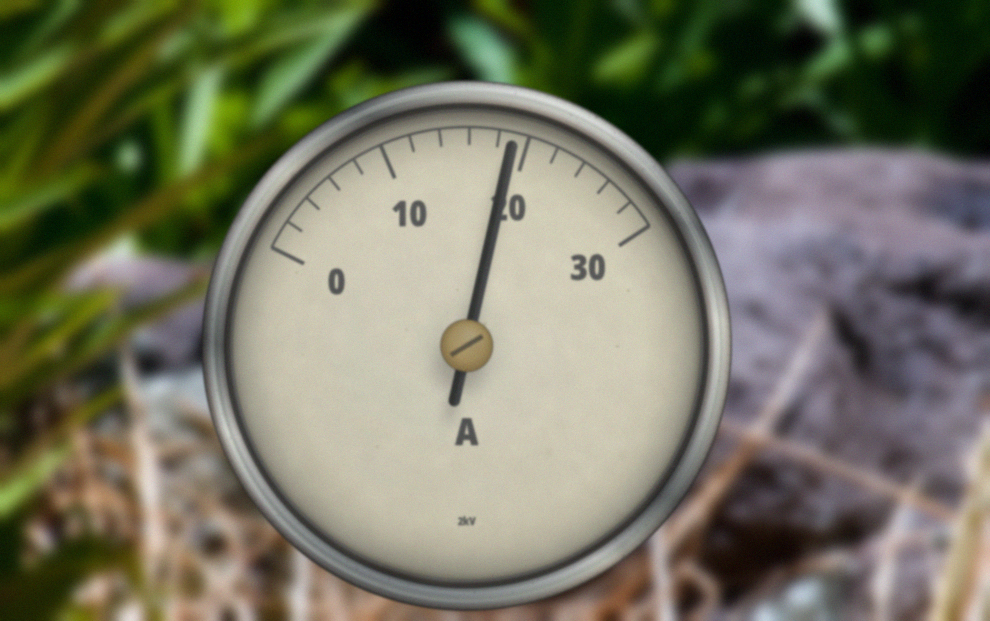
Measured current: 19,A
